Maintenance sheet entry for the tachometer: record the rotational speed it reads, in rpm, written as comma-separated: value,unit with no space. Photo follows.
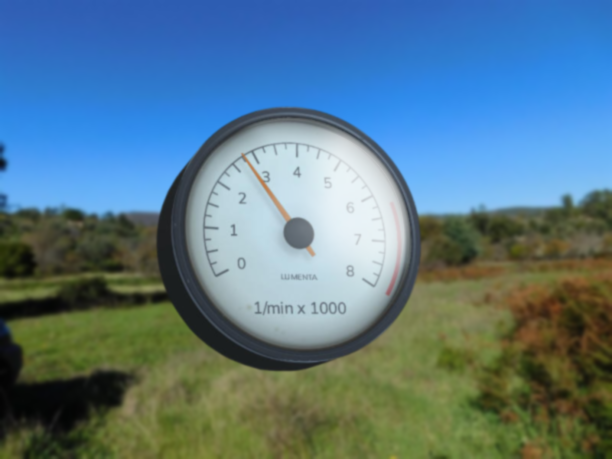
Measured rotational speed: 2750,rpm
